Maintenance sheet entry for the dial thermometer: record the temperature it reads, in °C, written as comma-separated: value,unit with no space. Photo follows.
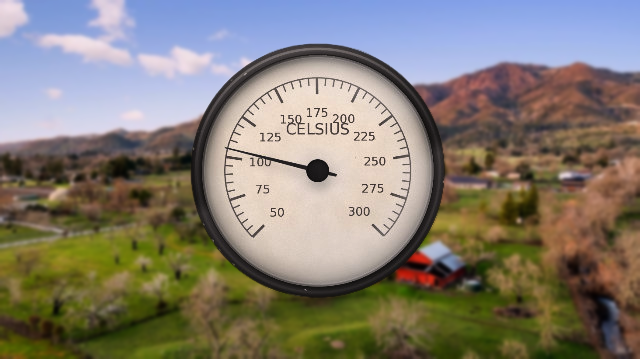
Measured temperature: 105,°C
